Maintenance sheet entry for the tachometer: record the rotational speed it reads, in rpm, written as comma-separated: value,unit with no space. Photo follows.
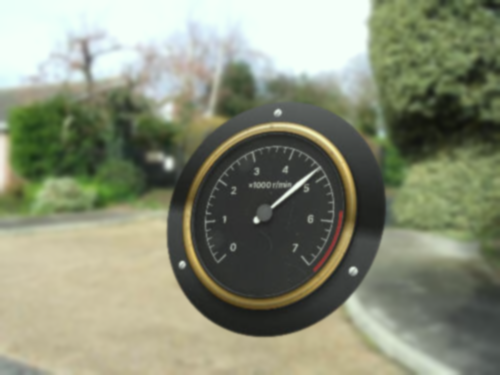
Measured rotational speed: 4800,rpm
